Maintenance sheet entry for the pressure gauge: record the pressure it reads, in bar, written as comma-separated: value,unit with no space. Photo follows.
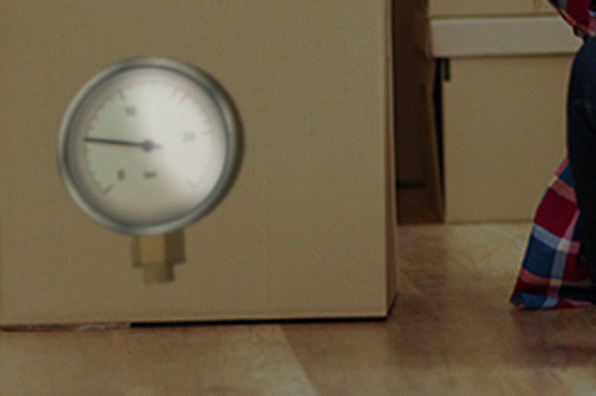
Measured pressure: 5,bar
